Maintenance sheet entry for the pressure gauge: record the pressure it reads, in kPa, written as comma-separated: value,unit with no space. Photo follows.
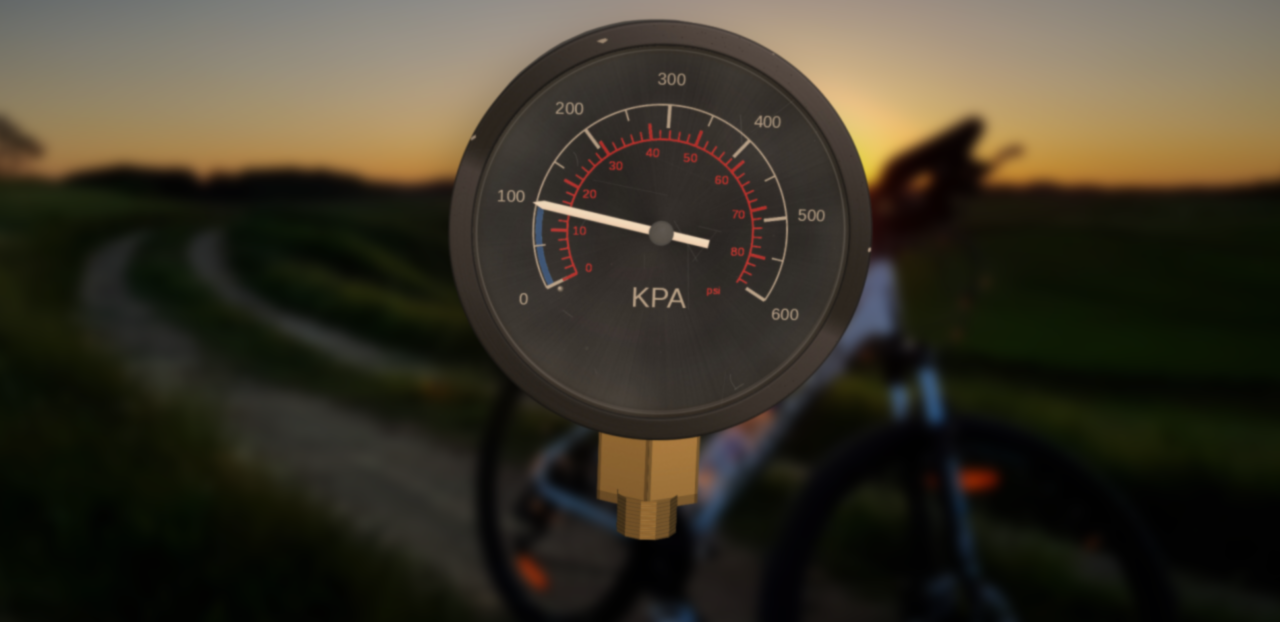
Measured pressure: 100,kPa
